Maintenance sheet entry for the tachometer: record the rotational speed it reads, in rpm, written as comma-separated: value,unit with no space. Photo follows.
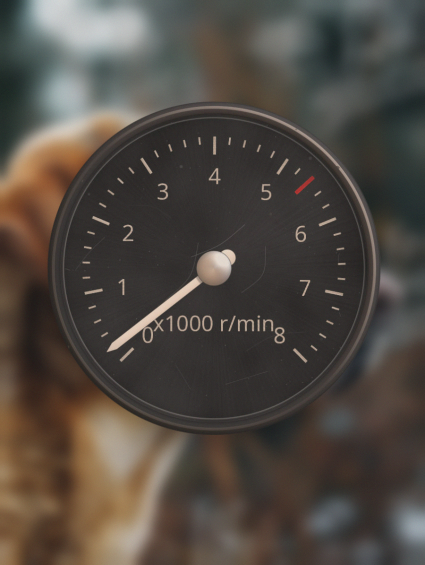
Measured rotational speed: 200,rpm
